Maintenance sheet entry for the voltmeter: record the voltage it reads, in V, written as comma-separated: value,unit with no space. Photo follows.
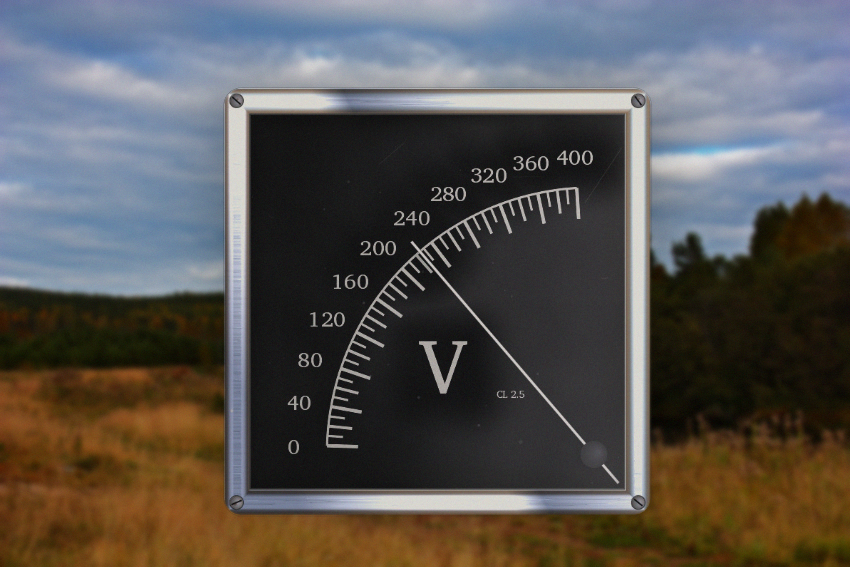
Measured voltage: 225,V
